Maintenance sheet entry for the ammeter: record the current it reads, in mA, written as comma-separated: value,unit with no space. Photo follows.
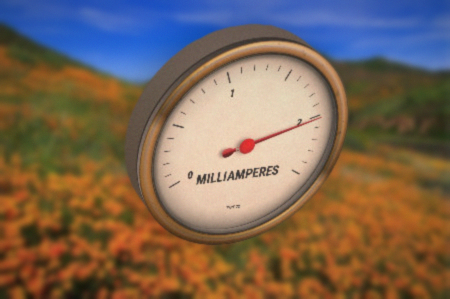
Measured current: 2,mA
